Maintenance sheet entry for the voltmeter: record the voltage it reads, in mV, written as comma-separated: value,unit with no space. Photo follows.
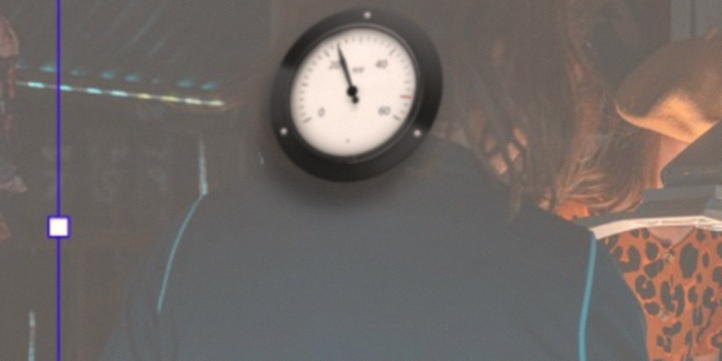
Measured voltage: 24,mV
